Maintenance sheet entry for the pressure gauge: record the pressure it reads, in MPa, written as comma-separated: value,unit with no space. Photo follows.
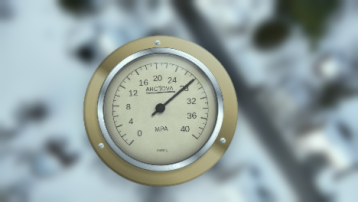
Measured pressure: 28,MPa
